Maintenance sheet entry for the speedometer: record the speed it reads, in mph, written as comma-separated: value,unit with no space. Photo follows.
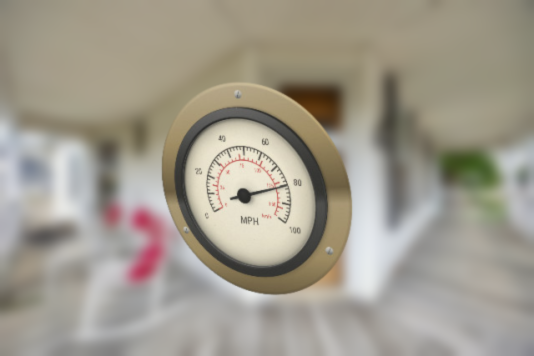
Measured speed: 80,mph
